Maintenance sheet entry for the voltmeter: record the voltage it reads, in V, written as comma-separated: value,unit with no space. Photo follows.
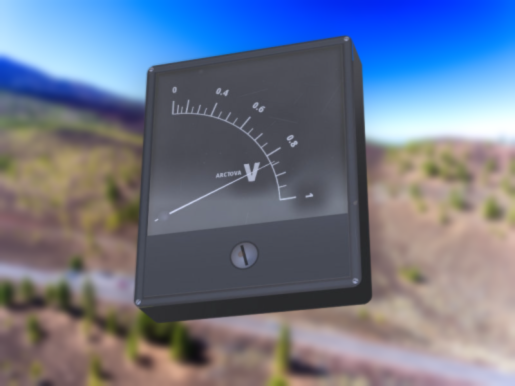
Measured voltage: 0.85,V
